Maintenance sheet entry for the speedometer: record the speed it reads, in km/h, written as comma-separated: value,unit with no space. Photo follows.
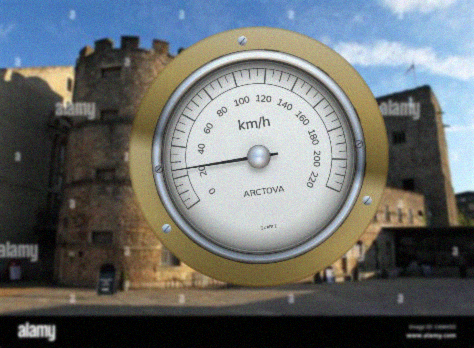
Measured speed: 25,km/h
